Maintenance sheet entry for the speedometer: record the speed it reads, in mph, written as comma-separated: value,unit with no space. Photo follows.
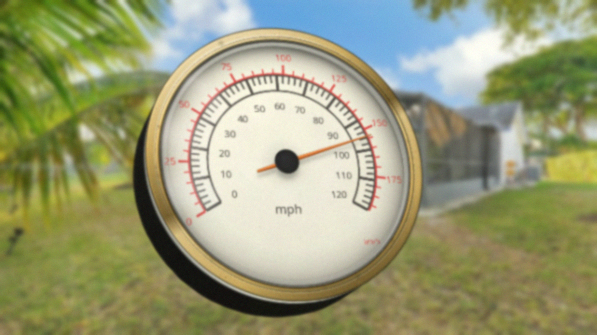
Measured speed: 96,mph
